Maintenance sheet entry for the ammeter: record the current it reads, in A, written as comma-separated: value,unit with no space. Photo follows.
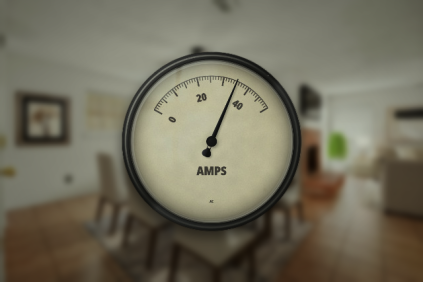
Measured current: 35,A
